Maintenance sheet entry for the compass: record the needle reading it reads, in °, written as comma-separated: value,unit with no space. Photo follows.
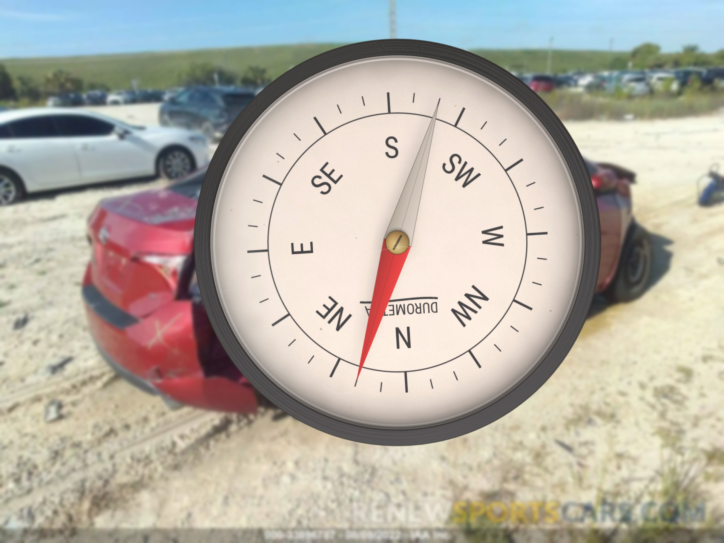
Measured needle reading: 20,°
